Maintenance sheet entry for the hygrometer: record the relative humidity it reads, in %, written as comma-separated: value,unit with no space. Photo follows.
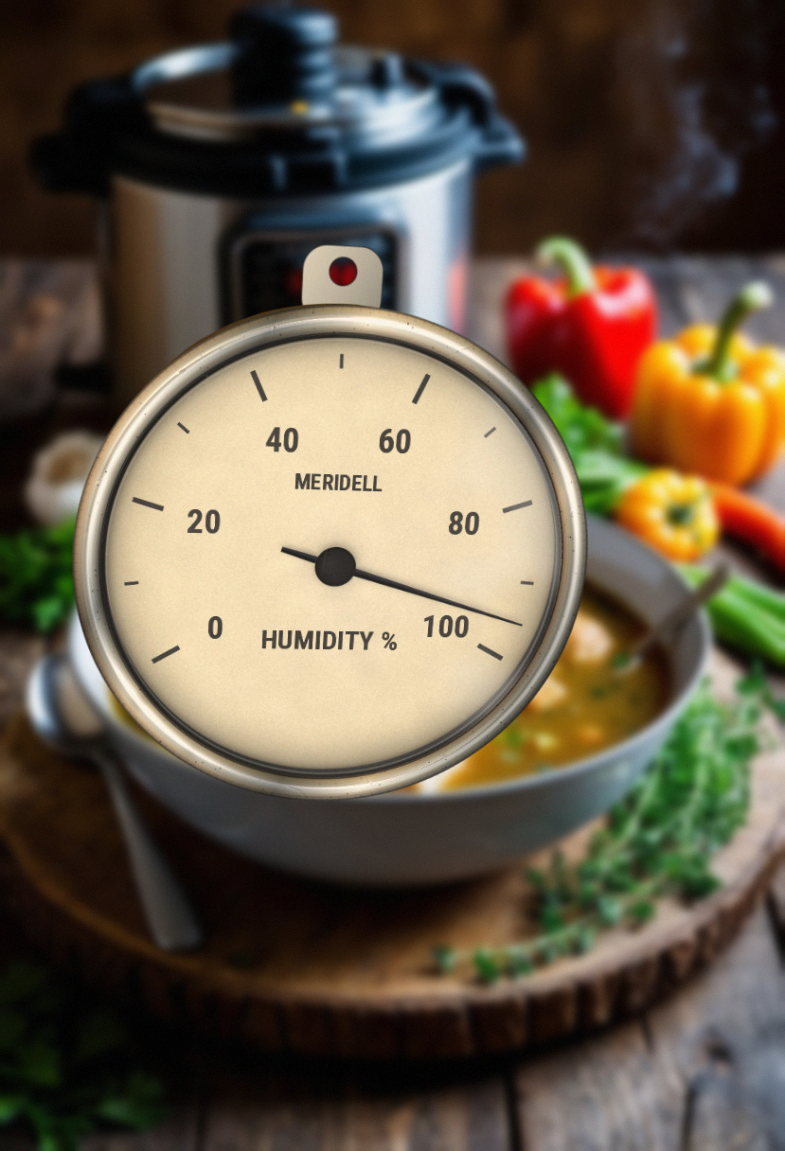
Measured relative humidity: 95,%
